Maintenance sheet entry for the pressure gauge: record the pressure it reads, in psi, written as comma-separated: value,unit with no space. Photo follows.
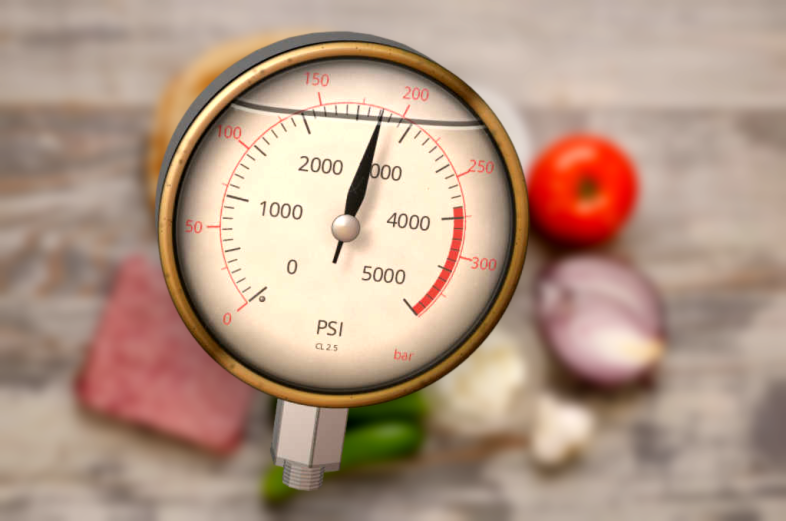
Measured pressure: 2700,psi
